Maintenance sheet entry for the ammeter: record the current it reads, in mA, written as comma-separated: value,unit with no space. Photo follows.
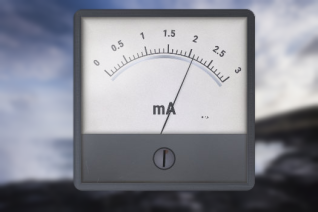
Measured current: 2.1,mA
